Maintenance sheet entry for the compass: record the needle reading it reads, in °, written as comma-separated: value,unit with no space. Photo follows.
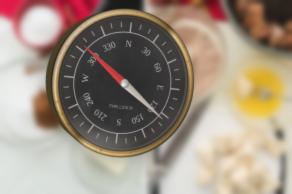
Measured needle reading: 305,°
